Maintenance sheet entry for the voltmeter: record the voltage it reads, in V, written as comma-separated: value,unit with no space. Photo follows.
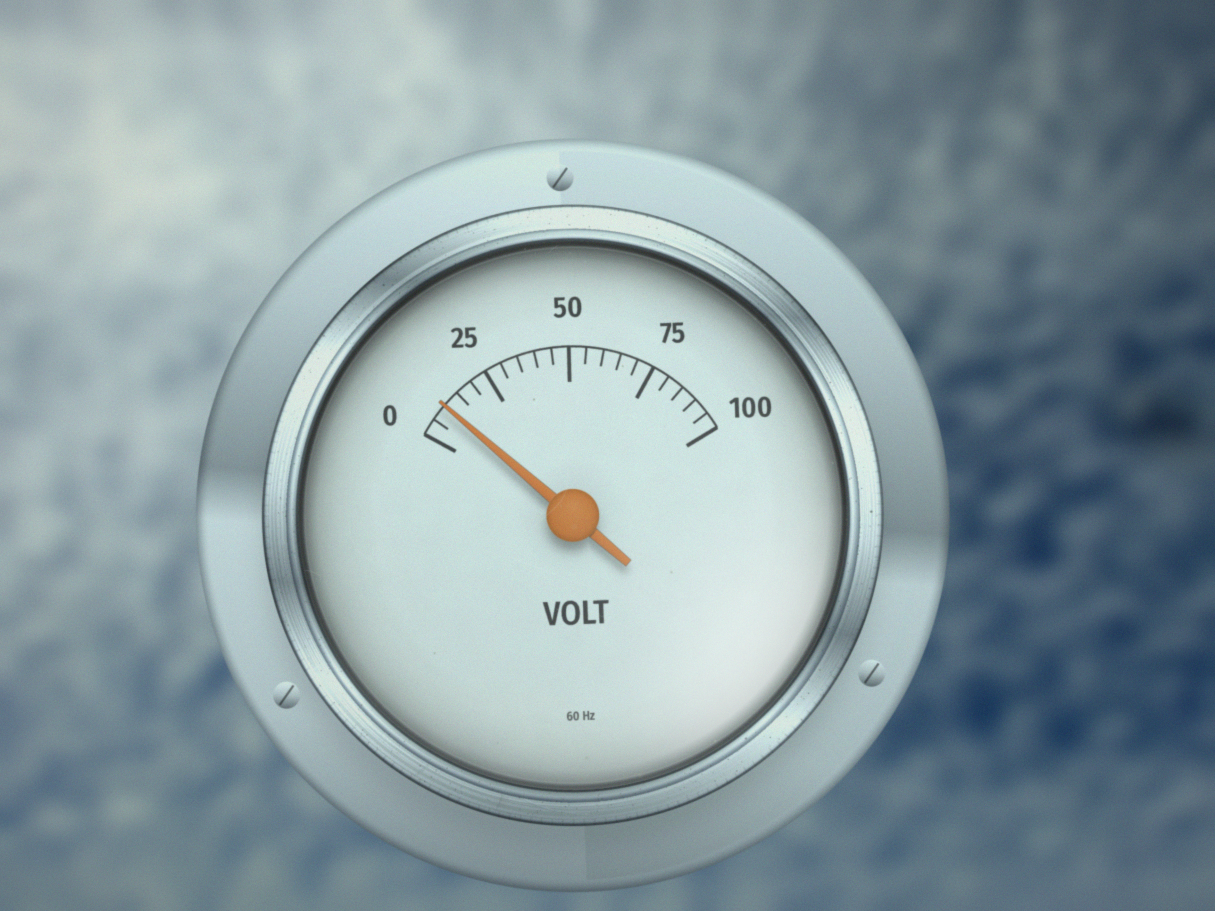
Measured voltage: 10,V
